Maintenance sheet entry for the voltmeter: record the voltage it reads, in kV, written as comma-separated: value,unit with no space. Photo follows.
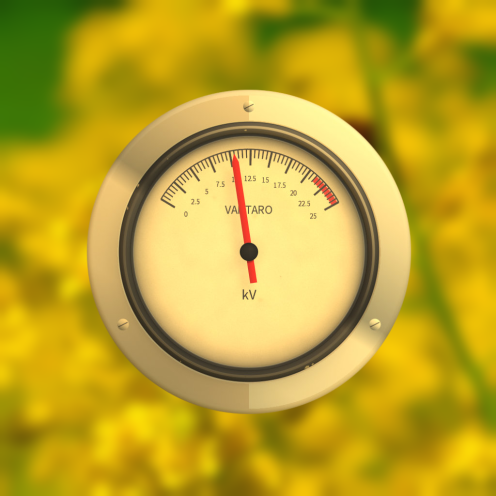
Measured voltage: 10.5,kV
